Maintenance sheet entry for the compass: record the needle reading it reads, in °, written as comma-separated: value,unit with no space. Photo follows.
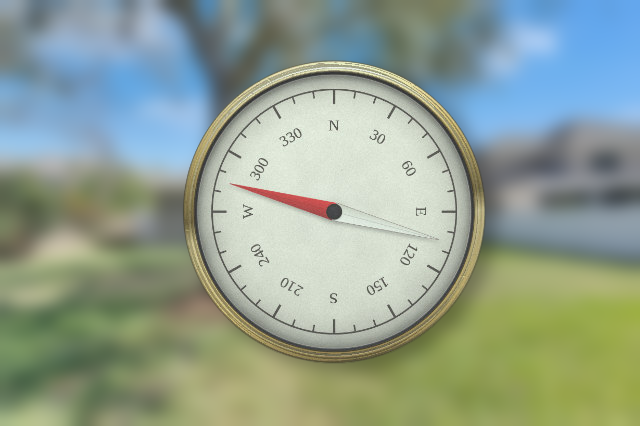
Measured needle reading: 285,°
